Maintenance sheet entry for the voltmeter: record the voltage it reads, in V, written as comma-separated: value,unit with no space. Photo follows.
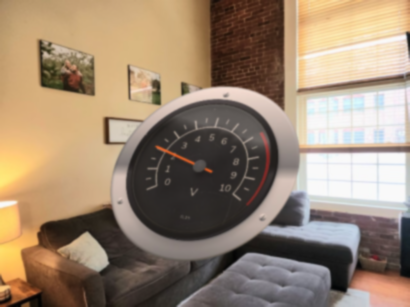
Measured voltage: 2,V
